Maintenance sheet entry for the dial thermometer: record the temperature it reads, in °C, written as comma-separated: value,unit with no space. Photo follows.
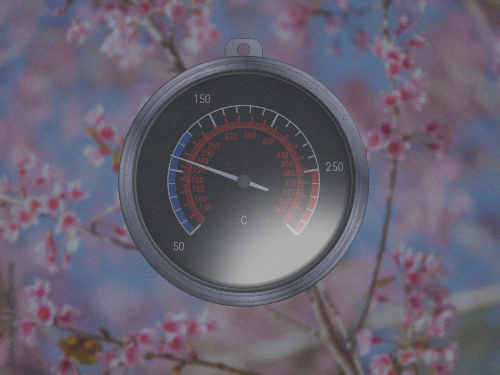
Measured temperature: 110,°C
